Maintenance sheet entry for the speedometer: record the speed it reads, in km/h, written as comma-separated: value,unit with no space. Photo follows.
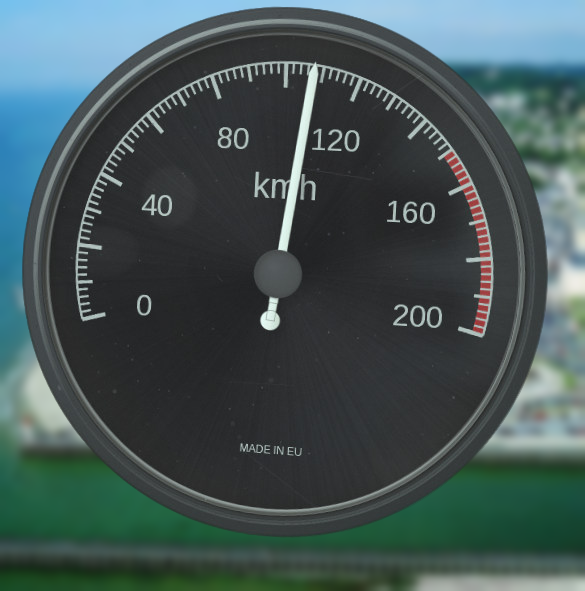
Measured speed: 108,km/h
